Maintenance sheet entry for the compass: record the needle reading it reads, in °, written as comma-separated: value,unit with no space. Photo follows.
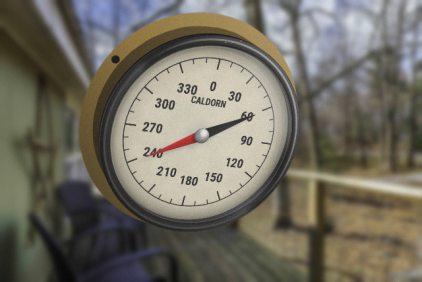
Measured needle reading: 240,°
